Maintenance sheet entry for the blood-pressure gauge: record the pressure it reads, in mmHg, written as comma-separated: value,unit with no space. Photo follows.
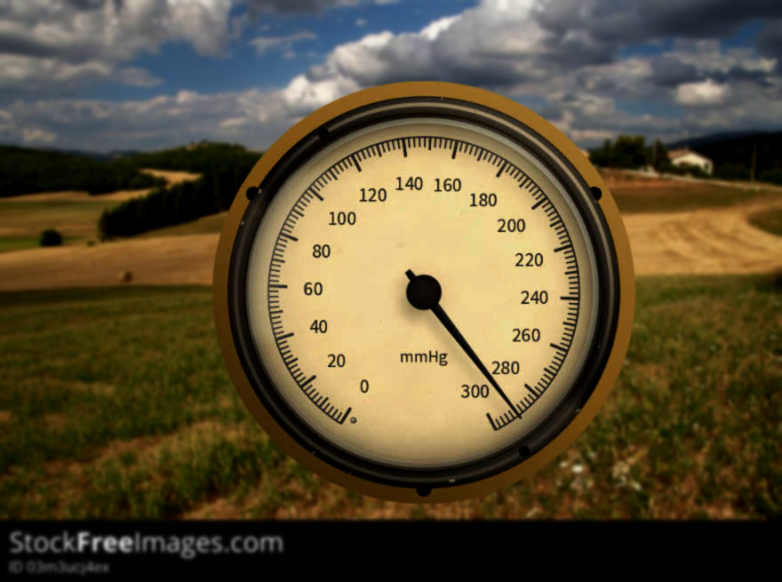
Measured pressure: 290,mmHg
